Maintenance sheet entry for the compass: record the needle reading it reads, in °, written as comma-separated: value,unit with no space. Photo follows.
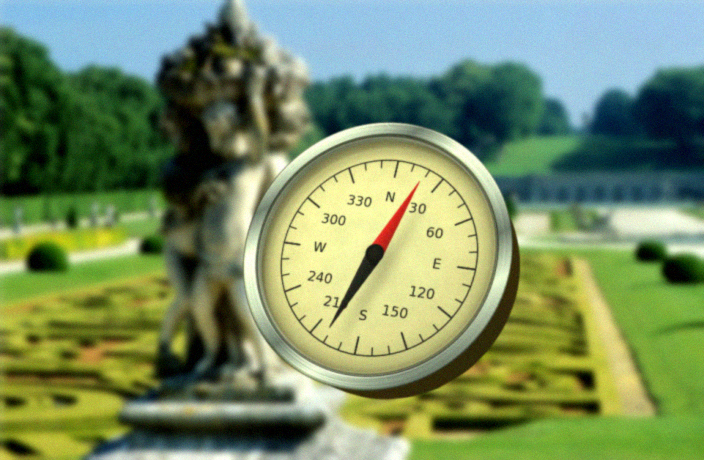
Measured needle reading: 20,°
